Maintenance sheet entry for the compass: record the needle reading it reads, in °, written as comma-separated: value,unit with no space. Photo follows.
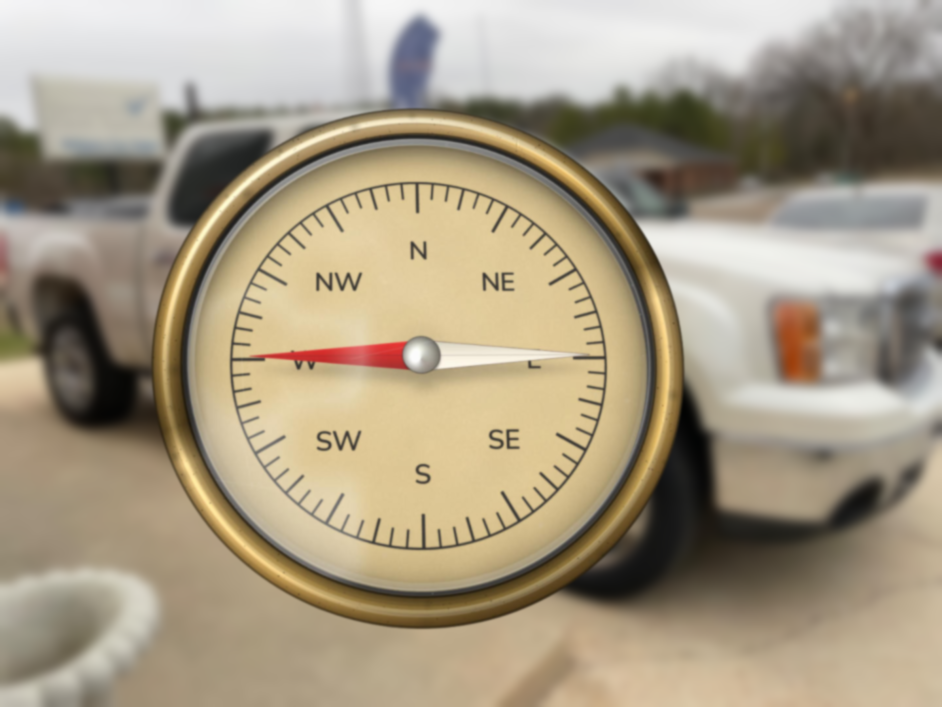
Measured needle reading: 270,°
